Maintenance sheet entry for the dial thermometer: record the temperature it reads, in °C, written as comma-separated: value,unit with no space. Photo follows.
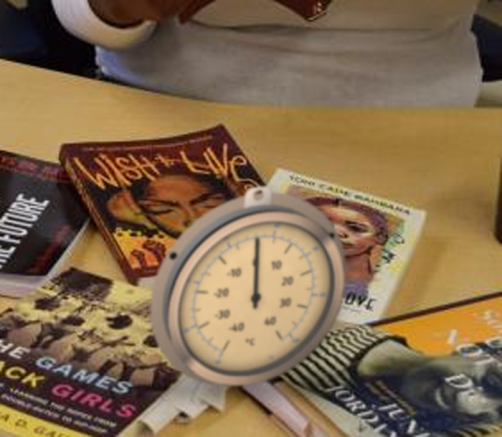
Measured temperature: 0,°C
